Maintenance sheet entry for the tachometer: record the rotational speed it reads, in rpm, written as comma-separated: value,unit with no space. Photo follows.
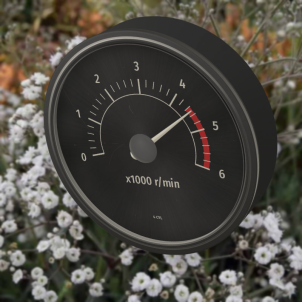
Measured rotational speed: 4500,rpm
